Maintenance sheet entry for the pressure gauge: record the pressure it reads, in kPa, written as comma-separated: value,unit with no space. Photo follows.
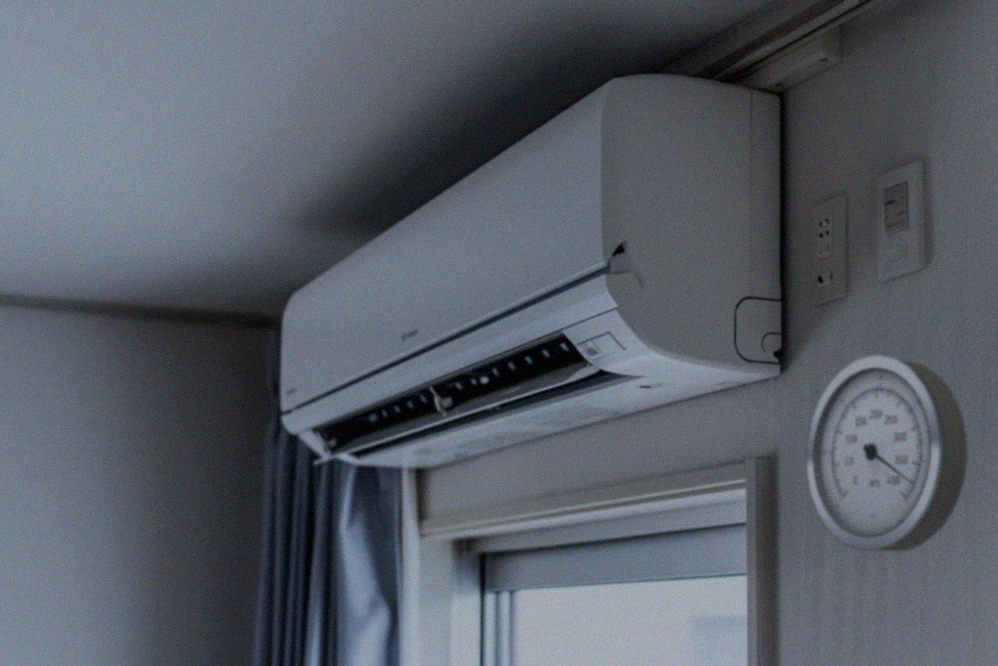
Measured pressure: 375,kPa
